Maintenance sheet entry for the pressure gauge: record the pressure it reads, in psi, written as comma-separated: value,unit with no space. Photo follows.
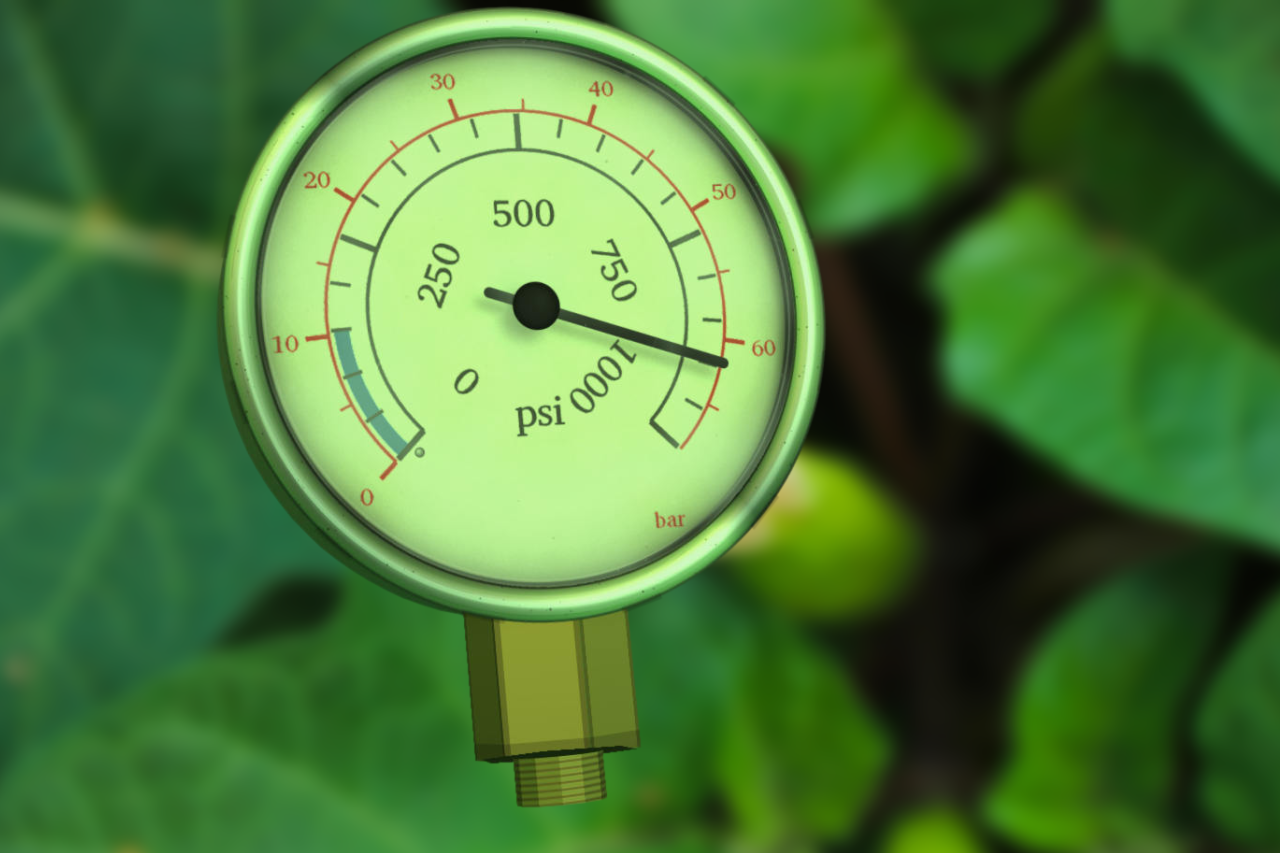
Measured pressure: 900,psi
